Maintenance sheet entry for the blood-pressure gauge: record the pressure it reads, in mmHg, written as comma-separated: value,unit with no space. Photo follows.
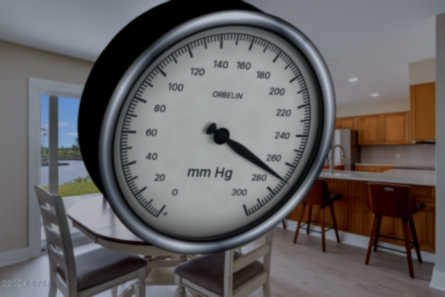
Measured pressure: 270,mmHg
